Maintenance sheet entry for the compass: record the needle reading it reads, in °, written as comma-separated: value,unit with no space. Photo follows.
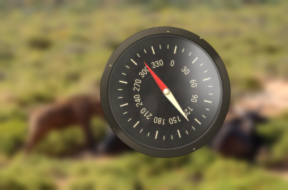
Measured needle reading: 310,°
